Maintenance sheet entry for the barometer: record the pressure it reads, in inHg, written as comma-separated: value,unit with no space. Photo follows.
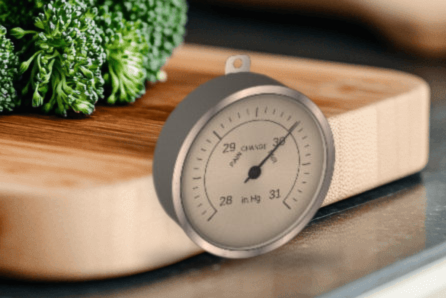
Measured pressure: 30,inHg
